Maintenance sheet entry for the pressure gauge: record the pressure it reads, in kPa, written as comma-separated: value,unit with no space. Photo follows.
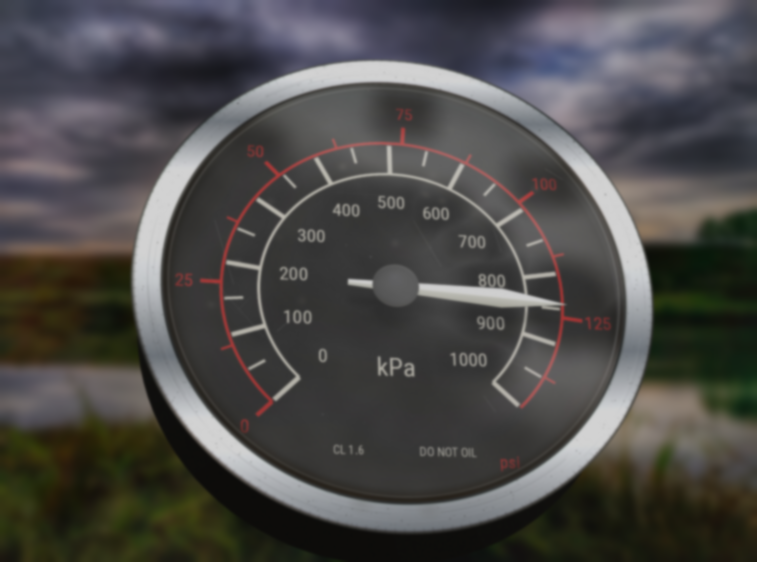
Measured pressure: 850,kPa
